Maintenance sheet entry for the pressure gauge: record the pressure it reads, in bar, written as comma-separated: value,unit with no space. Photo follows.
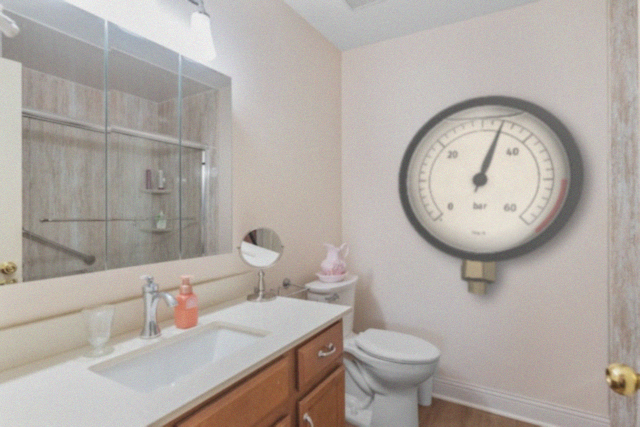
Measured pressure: 34,bar
